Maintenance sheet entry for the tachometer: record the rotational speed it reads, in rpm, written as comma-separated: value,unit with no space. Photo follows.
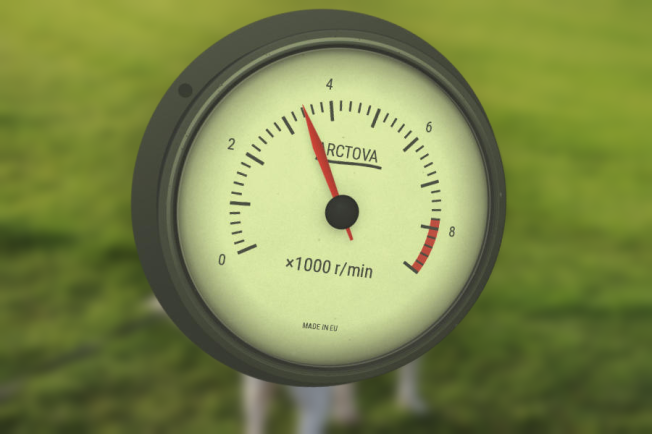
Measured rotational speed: 3400,rpm
